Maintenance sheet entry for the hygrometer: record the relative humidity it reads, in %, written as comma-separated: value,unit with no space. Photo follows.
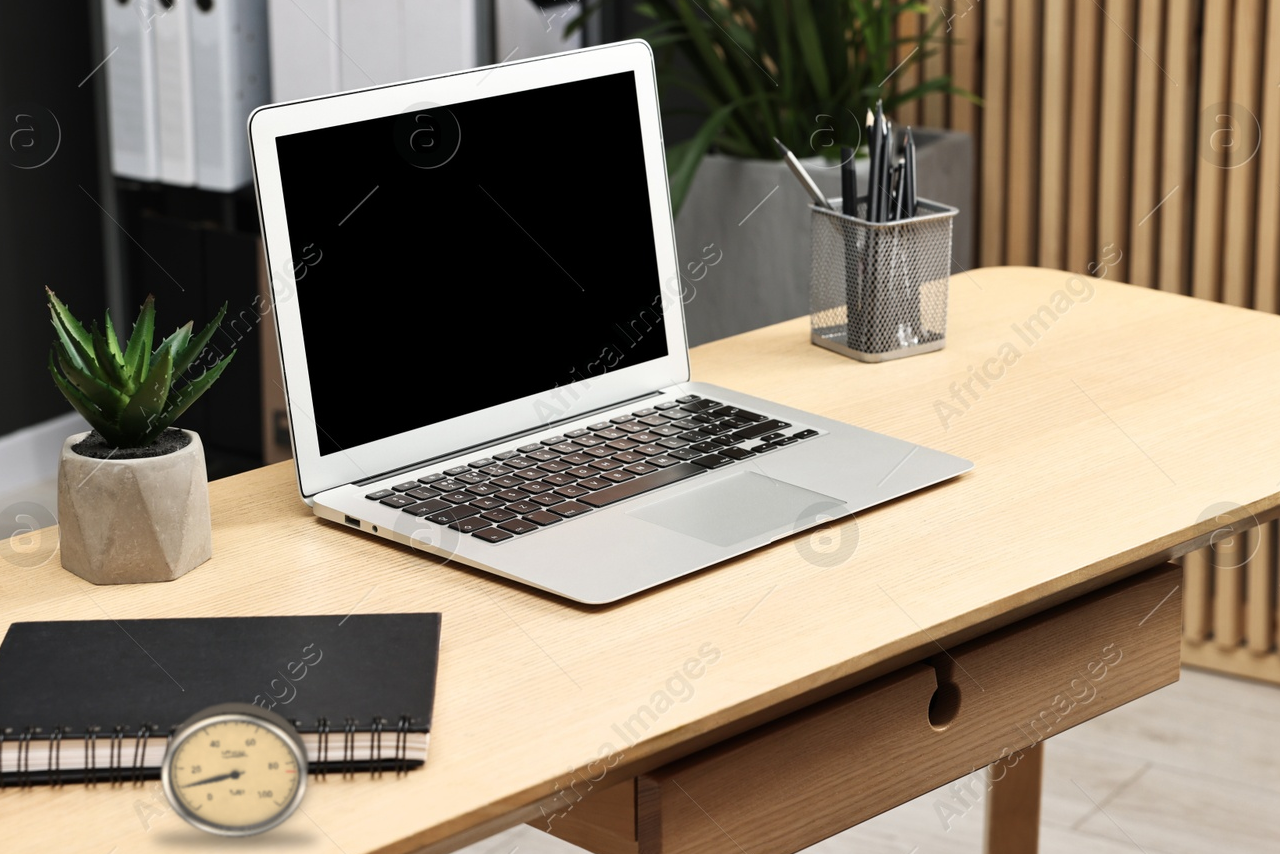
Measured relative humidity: 12,%
